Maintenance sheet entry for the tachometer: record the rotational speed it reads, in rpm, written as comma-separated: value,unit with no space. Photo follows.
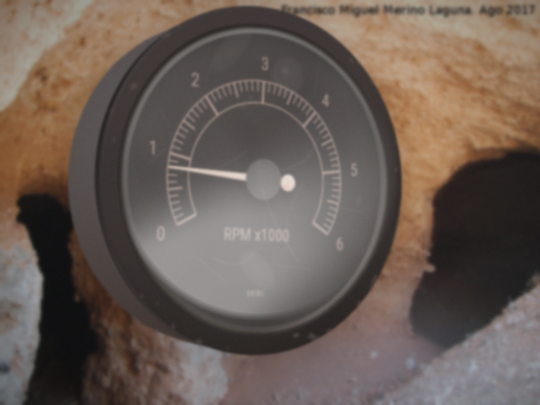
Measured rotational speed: 800,rpm
